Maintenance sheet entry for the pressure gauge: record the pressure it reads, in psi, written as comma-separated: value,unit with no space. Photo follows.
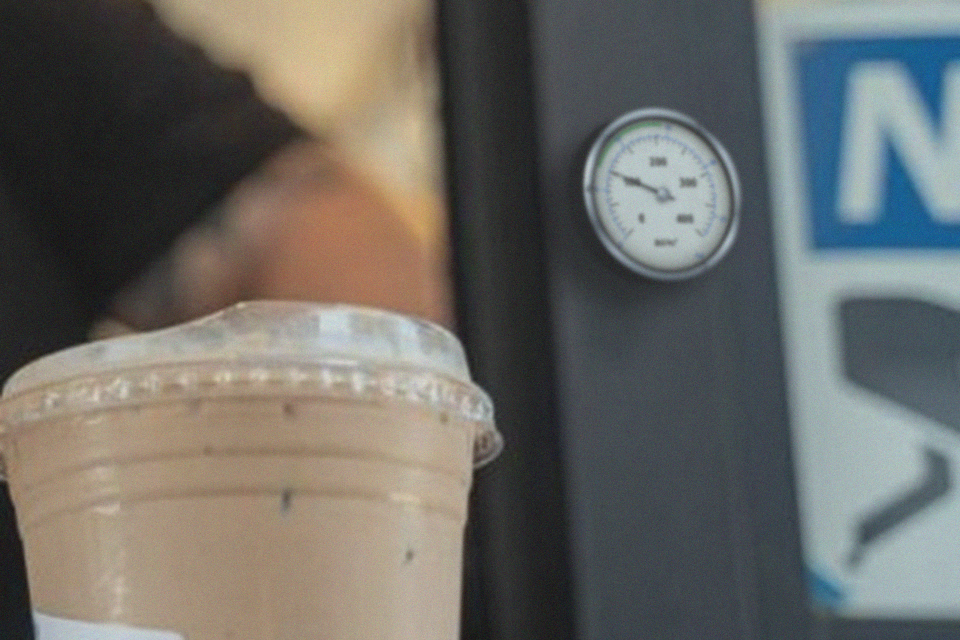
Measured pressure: 100,psi
